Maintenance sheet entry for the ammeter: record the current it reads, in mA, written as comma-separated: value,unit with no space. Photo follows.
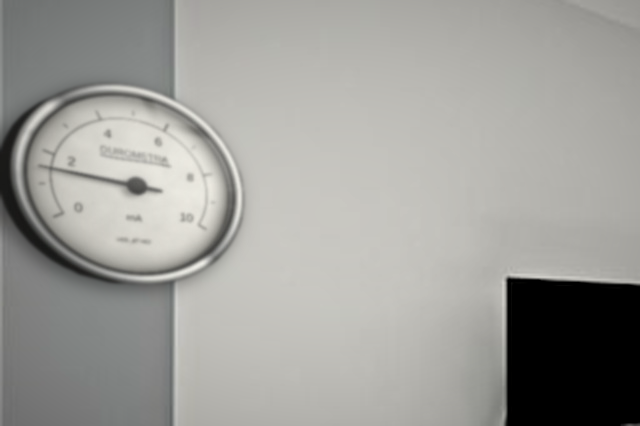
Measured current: 1.5,mA
